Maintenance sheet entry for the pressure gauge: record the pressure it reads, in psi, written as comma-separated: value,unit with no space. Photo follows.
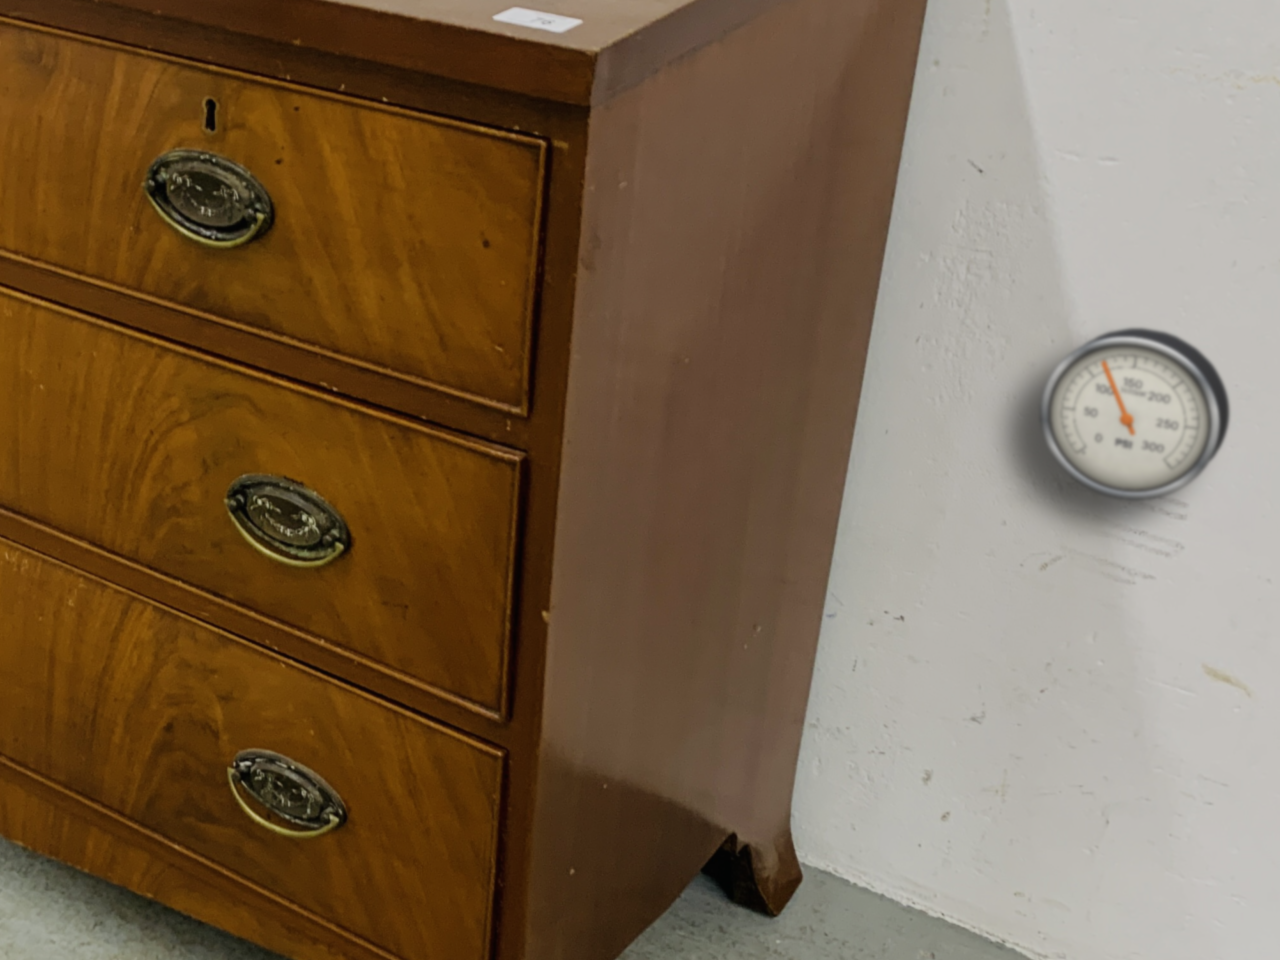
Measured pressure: 120,psi
